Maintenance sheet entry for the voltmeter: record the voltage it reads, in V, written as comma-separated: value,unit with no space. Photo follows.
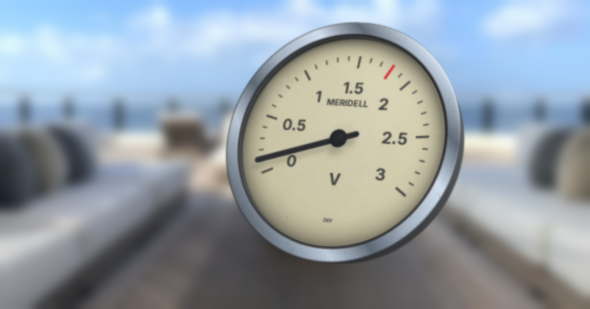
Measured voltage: 0.1,V
